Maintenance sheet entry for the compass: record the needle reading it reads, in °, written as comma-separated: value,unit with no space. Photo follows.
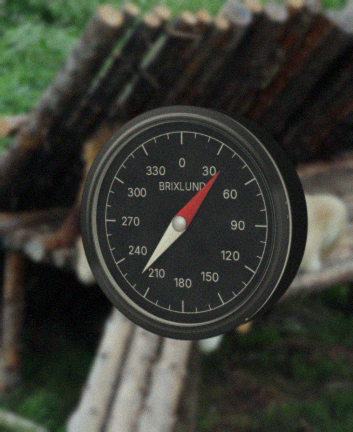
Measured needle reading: 40,°
